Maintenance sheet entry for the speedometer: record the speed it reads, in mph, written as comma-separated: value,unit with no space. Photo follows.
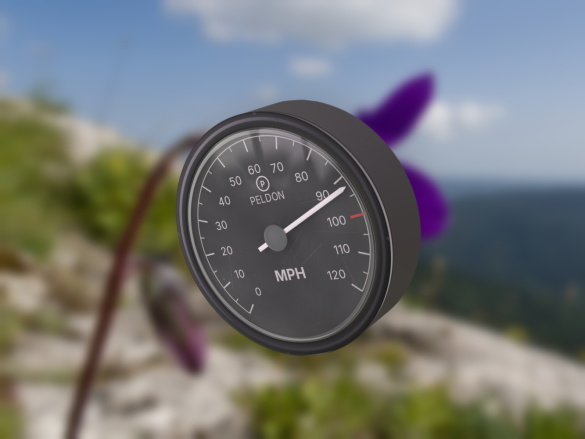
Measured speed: 92.5,mph
